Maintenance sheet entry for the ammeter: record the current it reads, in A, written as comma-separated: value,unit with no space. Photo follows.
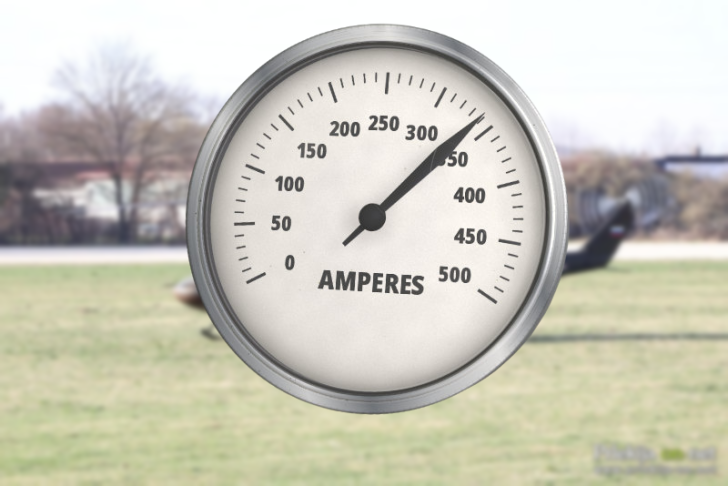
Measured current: 340,A
